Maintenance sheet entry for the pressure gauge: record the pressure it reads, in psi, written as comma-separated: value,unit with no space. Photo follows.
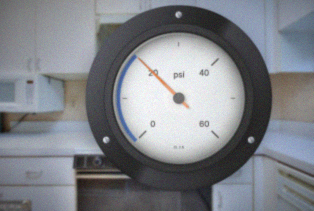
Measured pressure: 20,psi
